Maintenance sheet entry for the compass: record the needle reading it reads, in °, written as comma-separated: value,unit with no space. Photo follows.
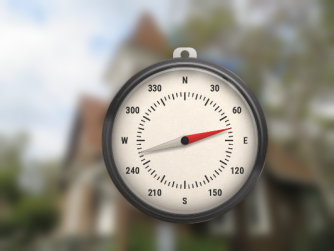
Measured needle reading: 75,°
